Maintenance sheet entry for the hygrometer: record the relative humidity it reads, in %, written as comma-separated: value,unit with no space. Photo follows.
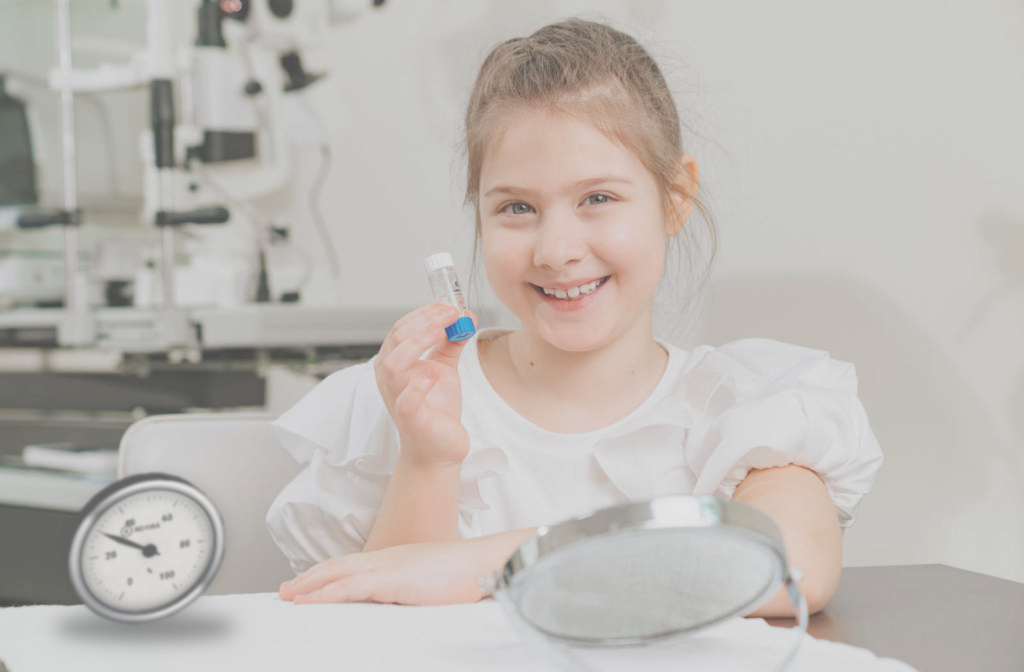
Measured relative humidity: 30,%
